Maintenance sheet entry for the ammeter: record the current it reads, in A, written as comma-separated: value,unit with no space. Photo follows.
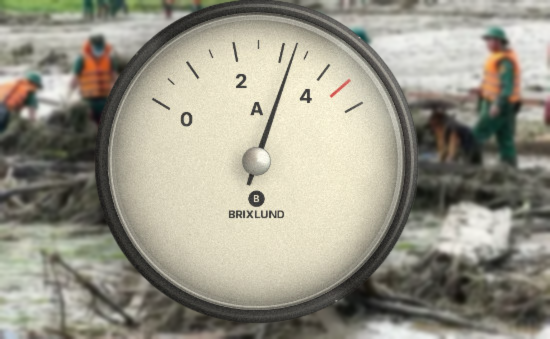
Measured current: 3.25,A
